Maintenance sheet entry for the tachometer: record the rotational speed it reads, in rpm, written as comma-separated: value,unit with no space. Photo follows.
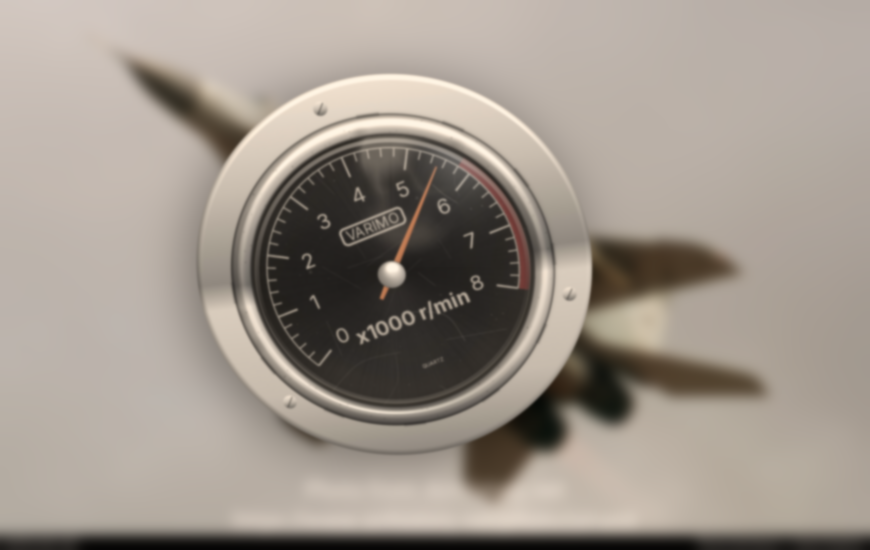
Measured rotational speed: 5500,rpm
